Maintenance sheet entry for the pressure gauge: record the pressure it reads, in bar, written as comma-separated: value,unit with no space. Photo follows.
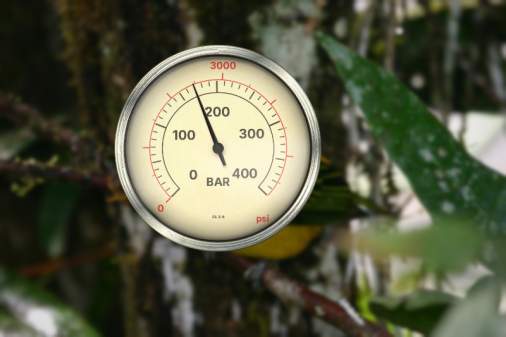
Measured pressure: 170,bar
